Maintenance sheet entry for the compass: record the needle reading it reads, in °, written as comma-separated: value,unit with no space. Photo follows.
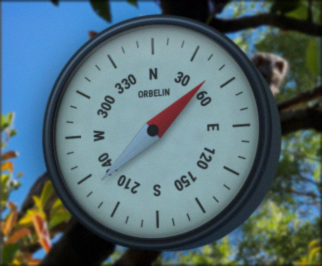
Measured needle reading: 50,°
